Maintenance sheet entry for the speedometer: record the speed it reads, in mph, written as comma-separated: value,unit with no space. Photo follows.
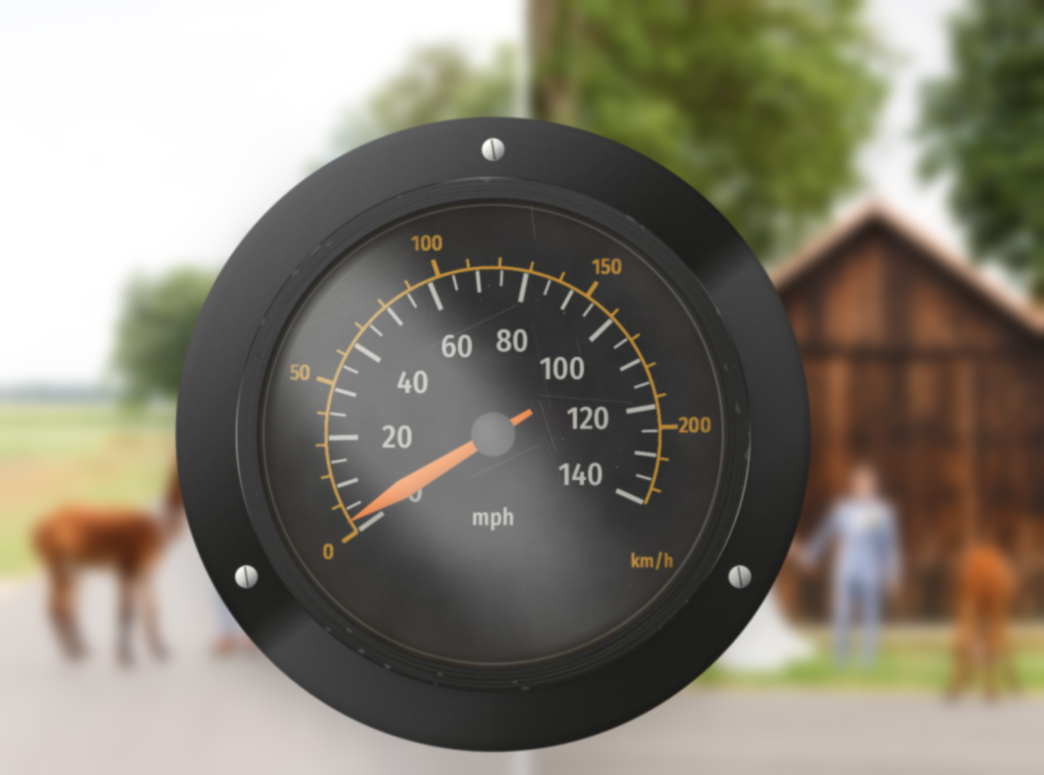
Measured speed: 2.5,mph
